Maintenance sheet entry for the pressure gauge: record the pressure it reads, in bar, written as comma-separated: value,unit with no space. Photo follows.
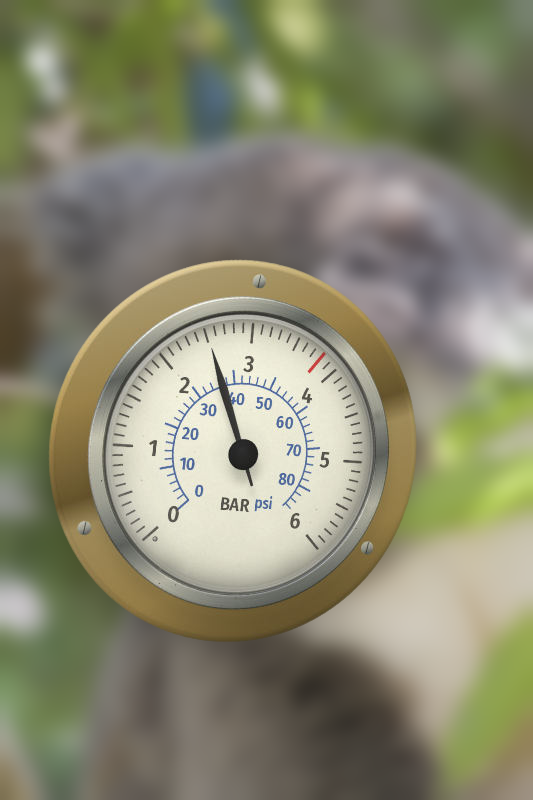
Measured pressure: 2.5,bar
